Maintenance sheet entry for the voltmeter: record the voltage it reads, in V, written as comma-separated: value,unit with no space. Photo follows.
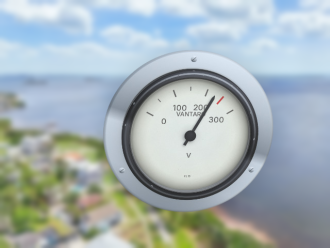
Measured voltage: 225,V
